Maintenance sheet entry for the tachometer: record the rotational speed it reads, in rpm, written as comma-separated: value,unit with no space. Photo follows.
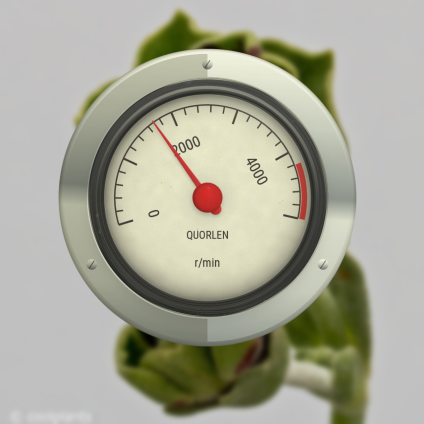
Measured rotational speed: 1700,rpm
